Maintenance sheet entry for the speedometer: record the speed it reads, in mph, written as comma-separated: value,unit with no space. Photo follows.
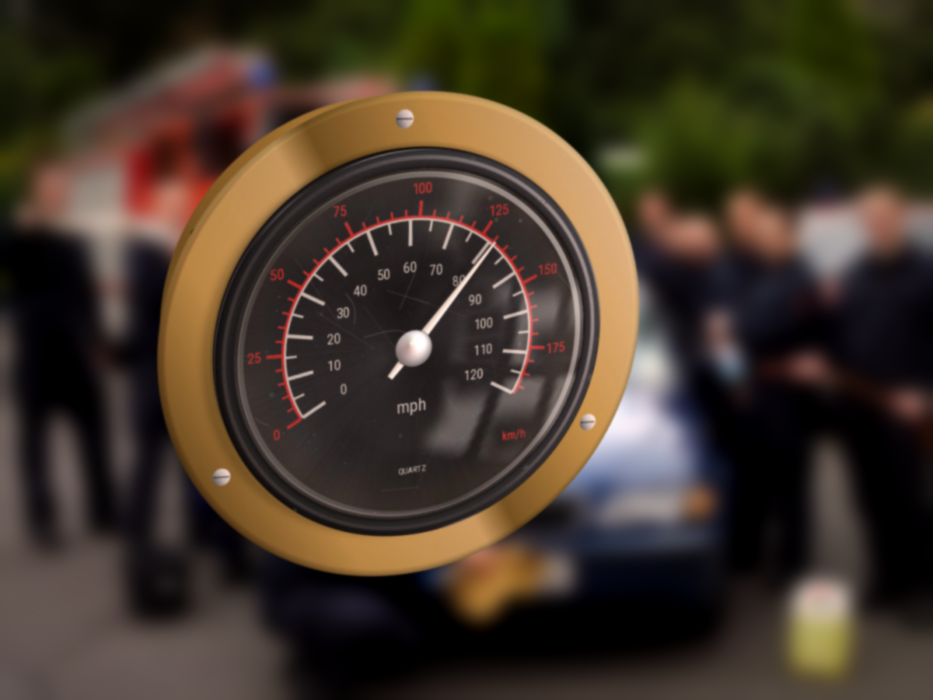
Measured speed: 80,mph
